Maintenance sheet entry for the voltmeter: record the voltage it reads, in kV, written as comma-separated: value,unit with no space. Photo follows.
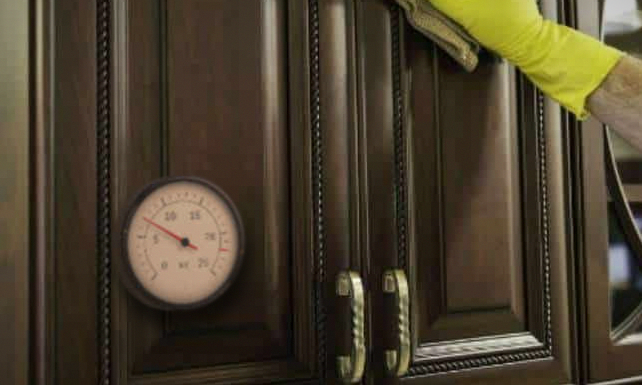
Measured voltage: 7,kV
